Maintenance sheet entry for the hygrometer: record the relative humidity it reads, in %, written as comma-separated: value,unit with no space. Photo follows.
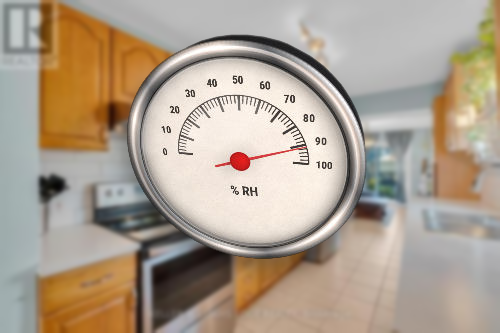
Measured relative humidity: 90,%
